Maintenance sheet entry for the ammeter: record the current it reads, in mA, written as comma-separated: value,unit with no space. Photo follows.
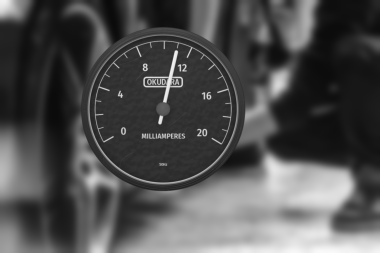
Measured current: 11,mA
